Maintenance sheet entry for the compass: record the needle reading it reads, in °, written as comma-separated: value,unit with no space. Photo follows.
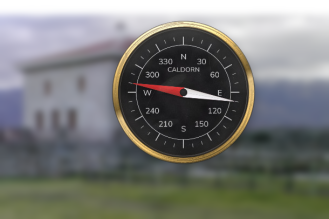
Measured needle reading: 280,°
